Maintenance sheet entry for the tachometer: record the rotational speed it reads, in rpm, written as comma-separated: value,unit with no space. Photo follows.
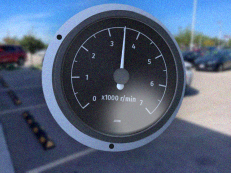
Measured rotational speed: 3500,rpm
